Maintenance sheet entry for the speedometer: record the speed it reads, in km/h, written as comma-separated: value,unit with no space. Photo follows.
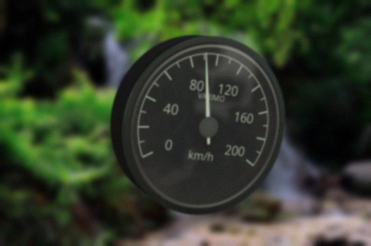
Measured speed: 90,km/h
